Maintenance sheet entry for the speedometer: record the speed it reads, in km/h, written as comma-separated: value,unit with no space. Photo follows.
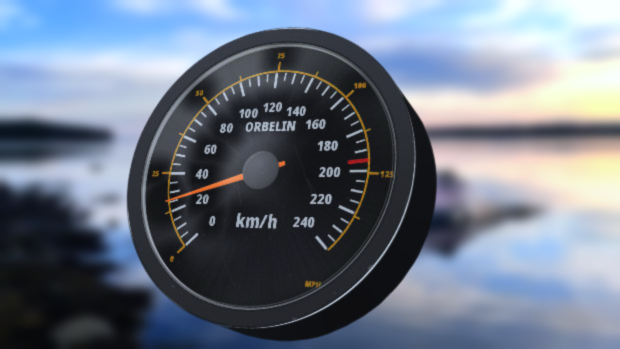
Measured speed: 25,km/h
